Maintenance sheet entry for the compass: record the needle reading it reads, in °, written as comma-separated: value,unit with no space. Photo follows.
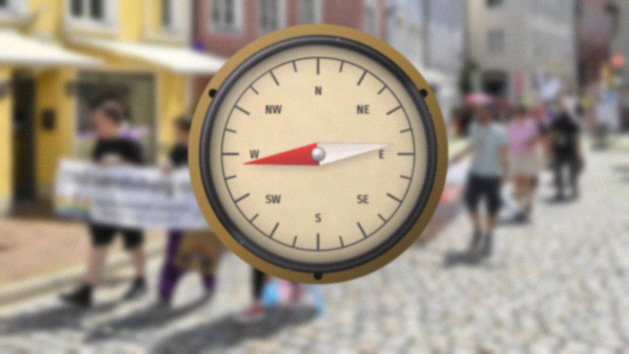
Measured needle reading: 262.5,°
